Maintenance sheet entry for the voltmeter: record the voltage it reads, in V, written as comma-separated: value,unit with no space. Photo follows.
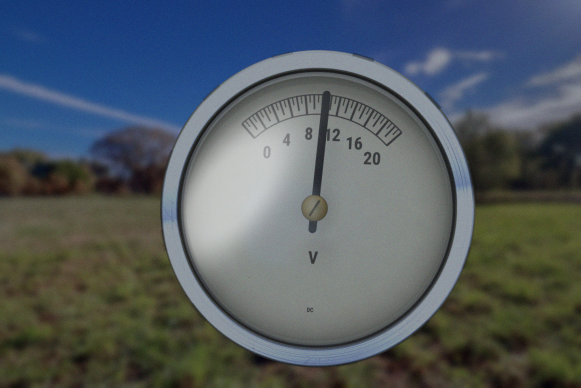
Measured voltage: 10.5,V
